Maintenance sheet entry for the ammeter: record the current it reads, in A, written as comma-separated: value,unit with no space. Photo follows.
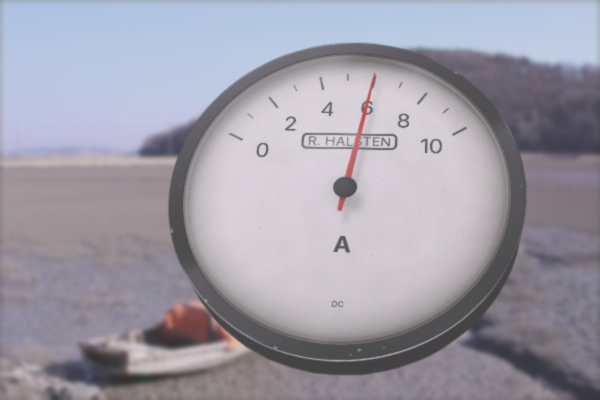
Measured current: 6,A
